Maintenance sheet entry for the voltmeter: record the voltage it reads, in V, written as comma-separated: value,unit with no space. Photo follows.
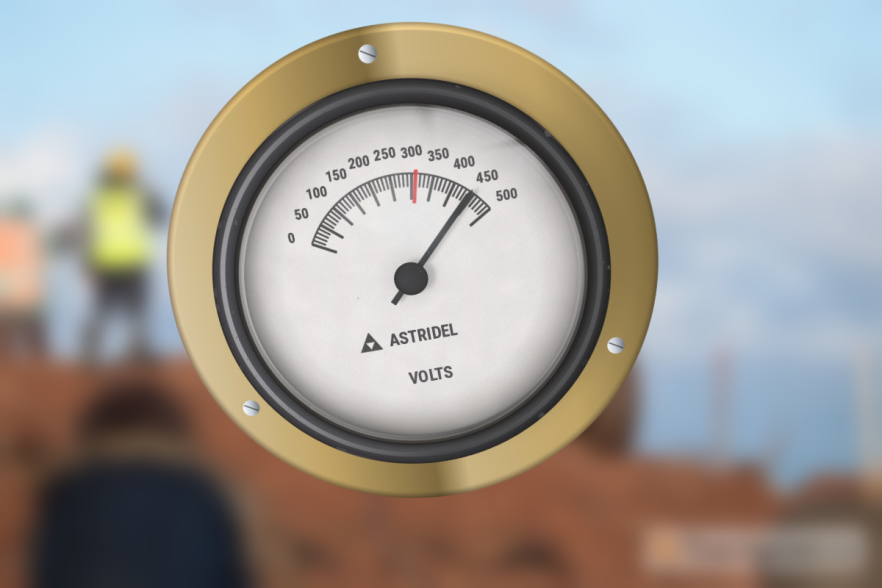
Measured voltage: 440,V
